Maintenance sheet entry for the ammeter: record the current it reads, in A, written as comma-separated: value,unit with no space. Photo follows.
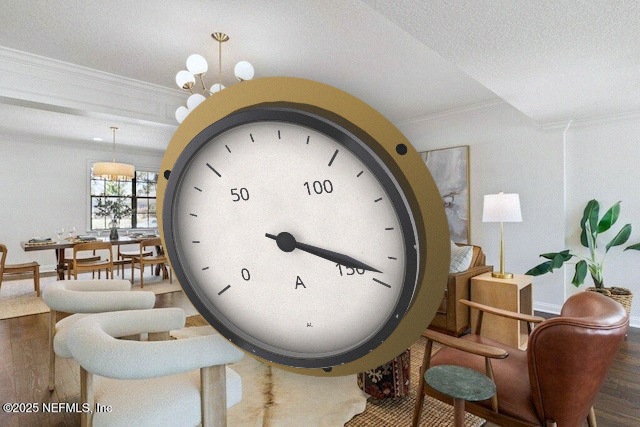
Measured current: 145,A
